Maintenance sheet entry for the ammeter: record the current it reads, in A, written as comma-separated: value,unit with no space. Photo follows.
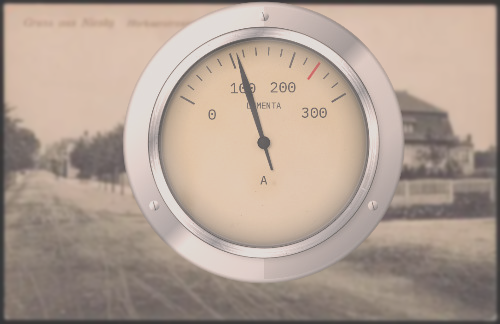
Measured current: 110,A
